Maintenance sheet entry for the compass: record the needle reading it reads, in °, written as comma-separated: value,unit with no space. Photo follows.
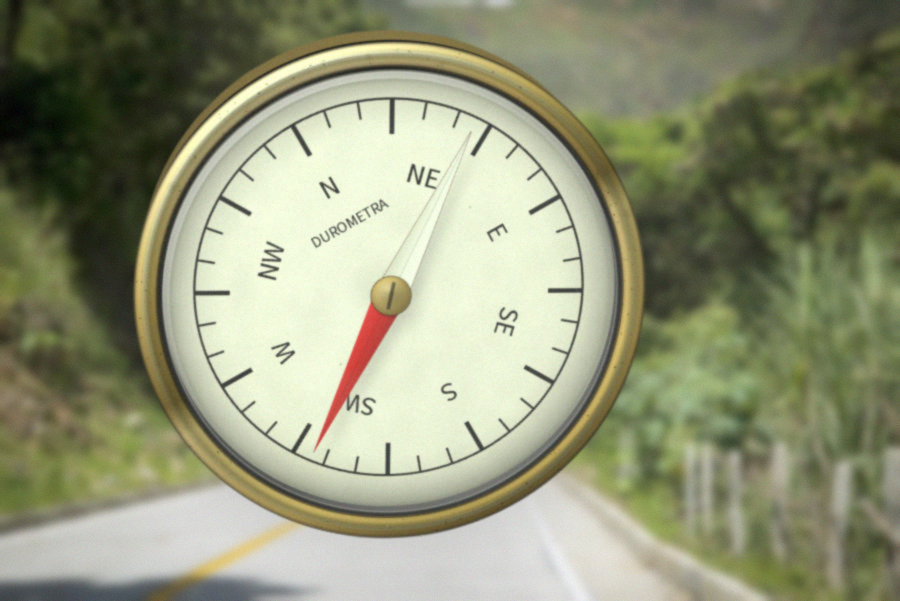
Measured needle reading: 235,°
